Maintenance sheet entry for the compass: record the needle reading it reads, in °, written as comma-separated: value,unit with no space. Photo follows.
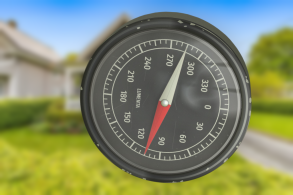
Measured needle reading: 105,°
